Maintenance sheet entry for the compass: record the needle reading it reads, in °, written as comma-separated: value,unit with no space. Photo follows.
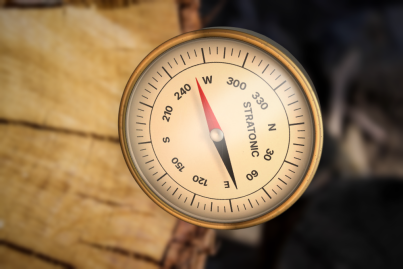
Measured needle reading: 260,°
